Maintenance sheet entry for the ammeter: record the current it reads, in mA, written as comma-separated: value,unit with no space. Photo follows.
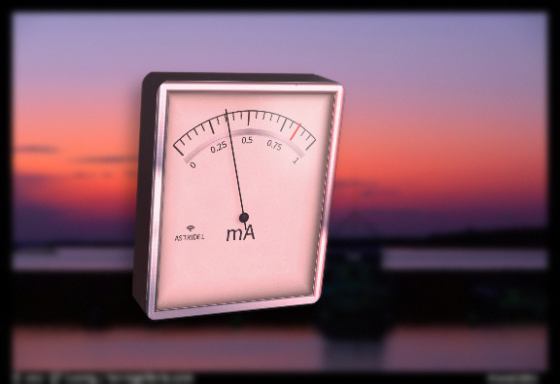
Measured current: 0.35,mA
